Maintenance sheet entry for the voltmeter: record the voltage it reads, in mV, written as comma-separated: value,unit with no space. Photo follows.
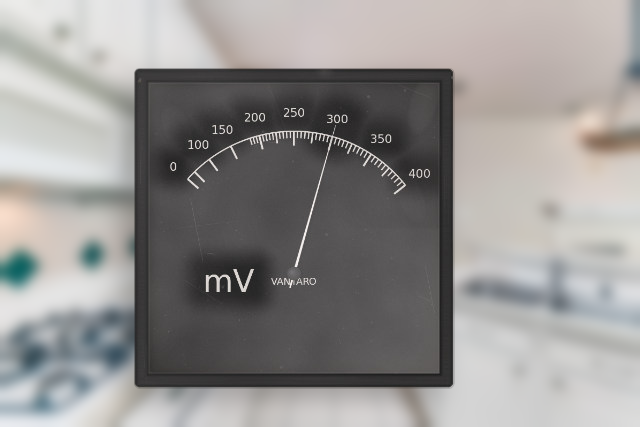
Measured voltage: 300,mV
